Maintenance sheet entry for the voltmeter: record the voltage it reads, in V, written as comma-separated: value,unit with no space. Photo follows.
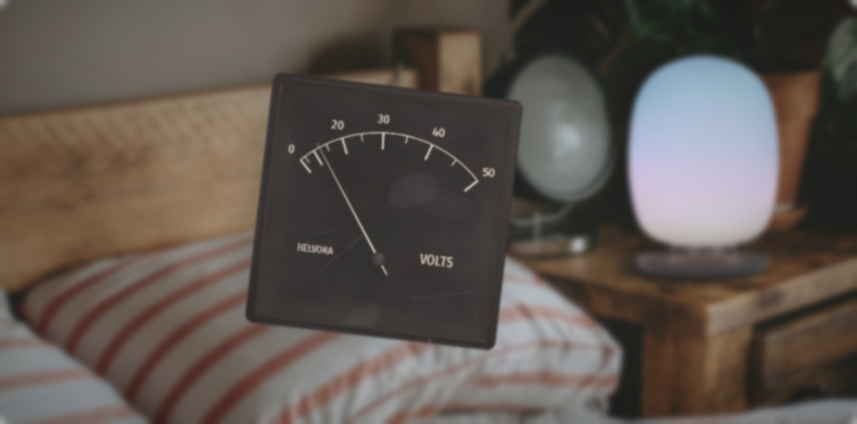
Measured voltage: 12.5,V
